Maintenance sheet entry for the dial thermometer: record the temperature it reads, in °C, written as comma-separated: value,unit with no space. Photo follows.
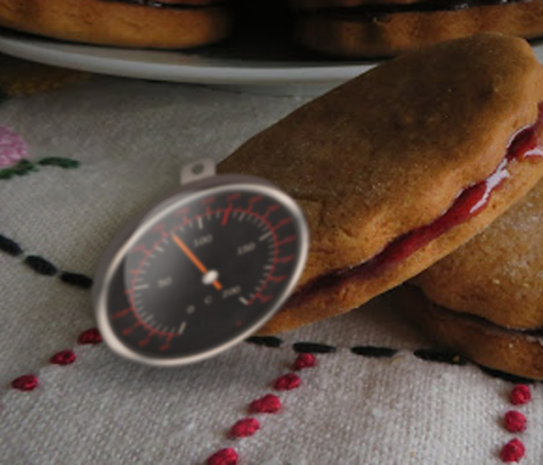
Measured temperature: 85,°C
